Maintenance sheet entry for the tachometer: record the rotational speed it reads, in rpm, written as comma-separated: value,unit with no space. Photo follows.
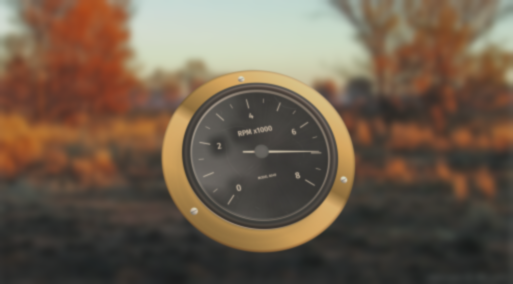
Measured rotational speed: 7000,rpm
